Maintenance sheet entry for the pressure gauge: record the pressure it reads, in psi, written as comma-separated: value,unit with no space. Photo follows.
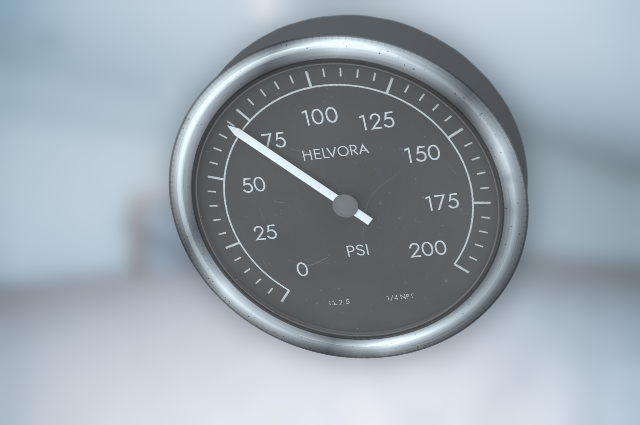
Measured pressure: 70,psi
